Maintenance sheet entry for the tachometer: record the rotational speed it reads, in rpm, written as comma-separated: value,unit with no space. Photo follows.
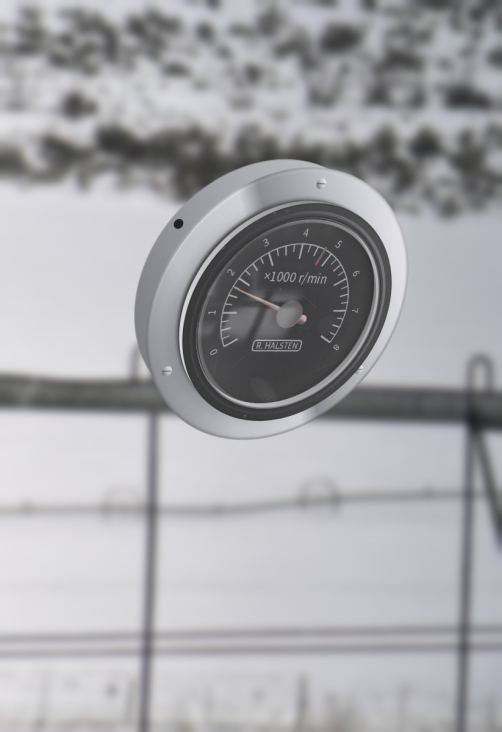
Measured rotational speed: 1750,rpm
